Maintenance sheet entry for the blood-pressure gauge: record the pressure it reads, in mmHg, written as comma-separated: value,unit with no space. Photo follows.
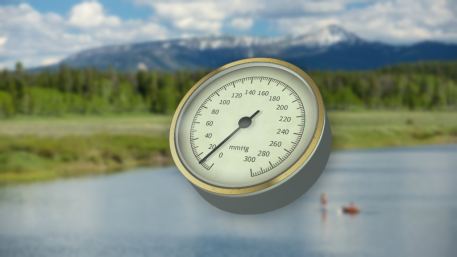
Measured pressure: 10,mmHg
